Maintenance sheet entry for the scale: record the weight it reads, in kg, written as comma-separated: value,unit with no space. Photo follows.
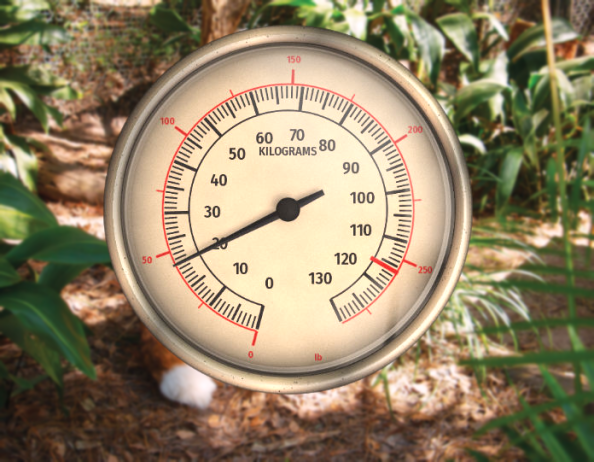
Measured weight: 20,kg
